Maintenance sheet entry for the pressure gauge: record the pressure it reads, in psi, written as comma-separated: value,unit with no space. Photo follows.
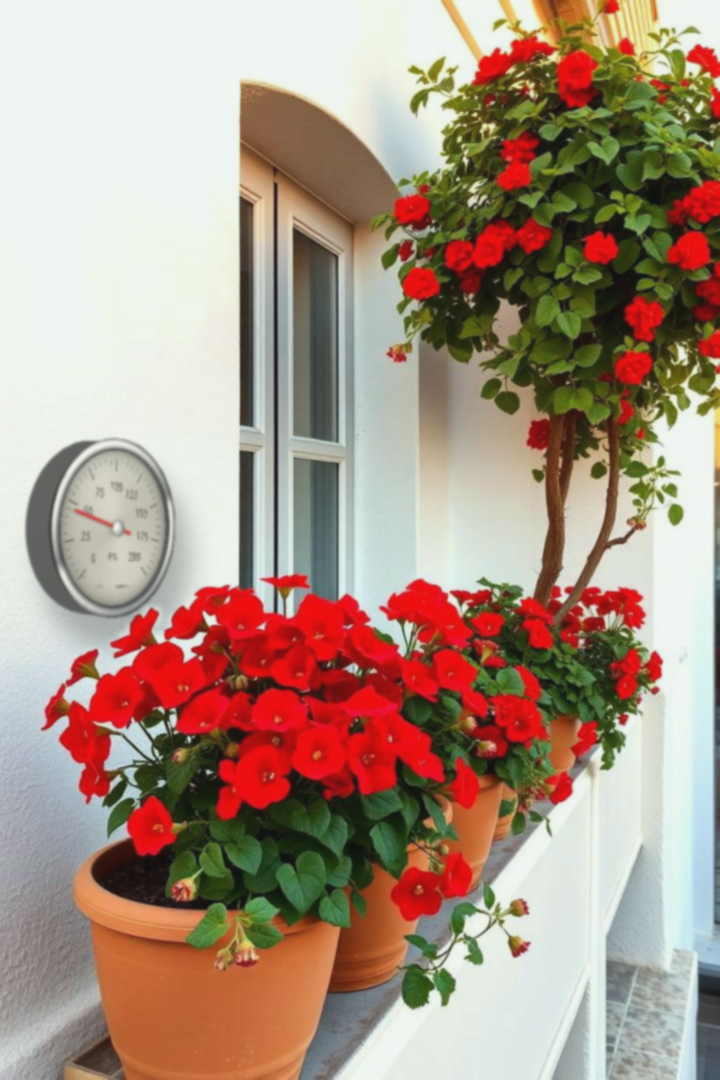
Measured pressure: 45,psi
